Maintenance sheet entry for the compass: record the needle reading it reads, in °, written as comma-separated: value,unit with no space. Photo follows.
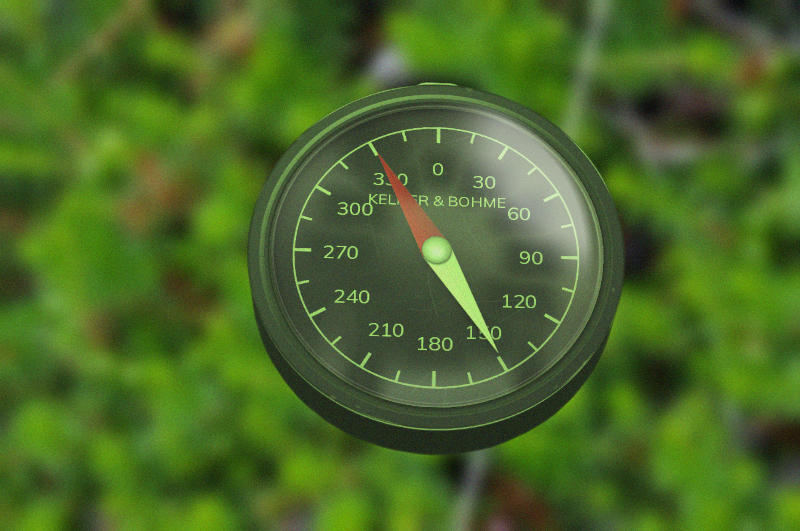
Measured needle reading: 330,°
